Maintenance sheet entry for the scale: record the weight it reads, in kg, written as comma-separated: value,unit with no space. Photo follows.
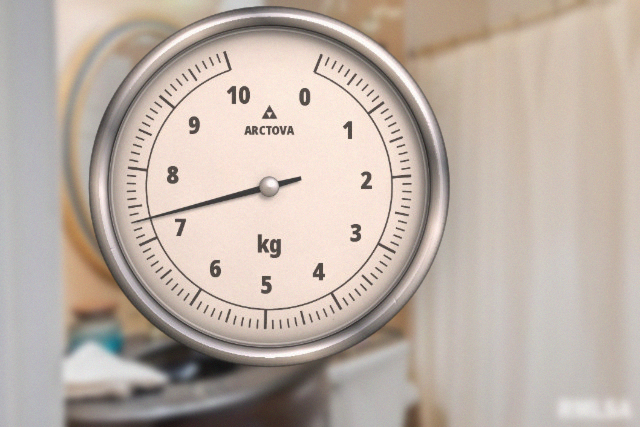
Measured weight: 7.3,kg
